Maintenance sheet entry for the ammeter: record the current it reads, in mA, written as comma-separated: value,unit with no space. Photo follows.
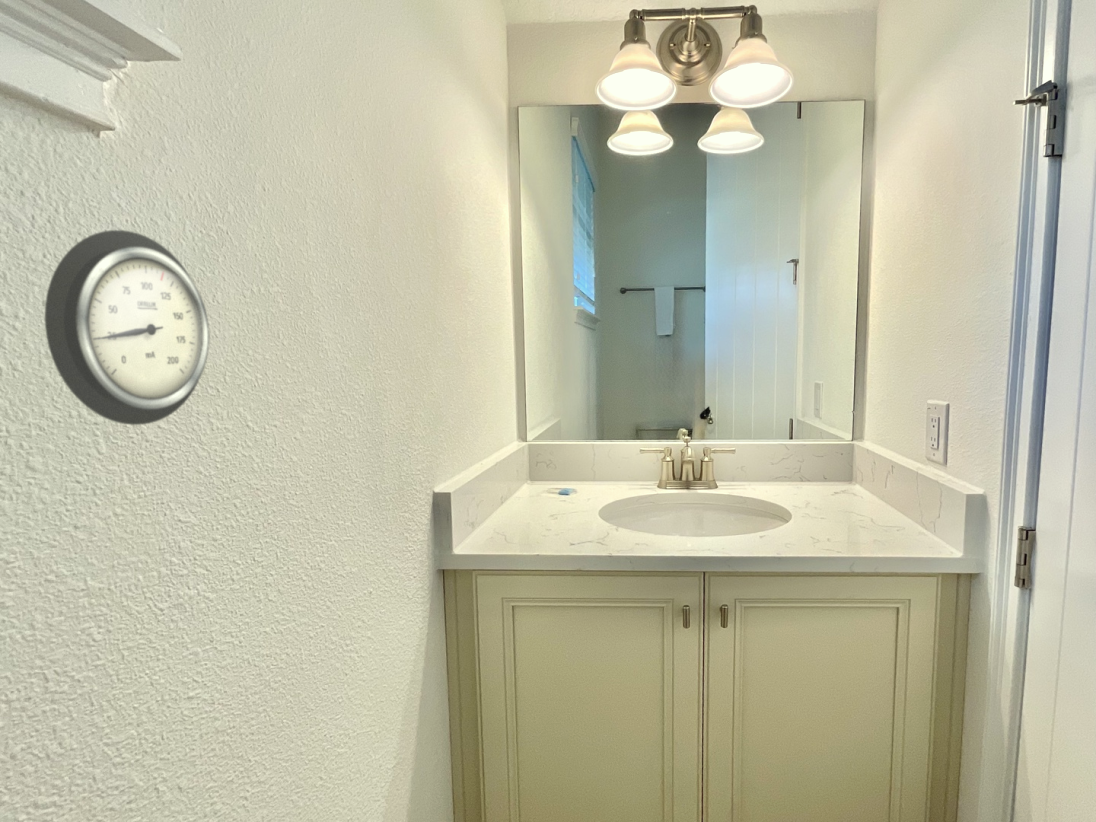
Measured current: 25,mA
